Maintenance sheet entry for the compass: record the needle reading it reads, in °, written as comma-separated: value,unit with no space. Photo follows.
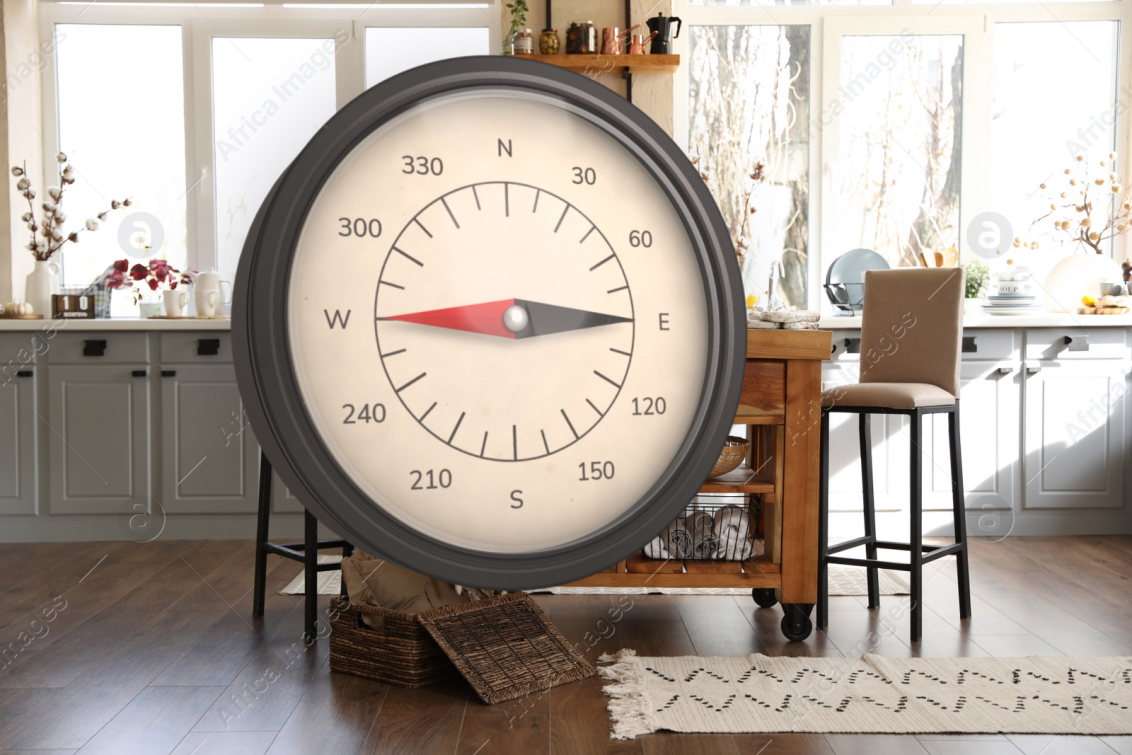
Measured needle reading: 270,°
